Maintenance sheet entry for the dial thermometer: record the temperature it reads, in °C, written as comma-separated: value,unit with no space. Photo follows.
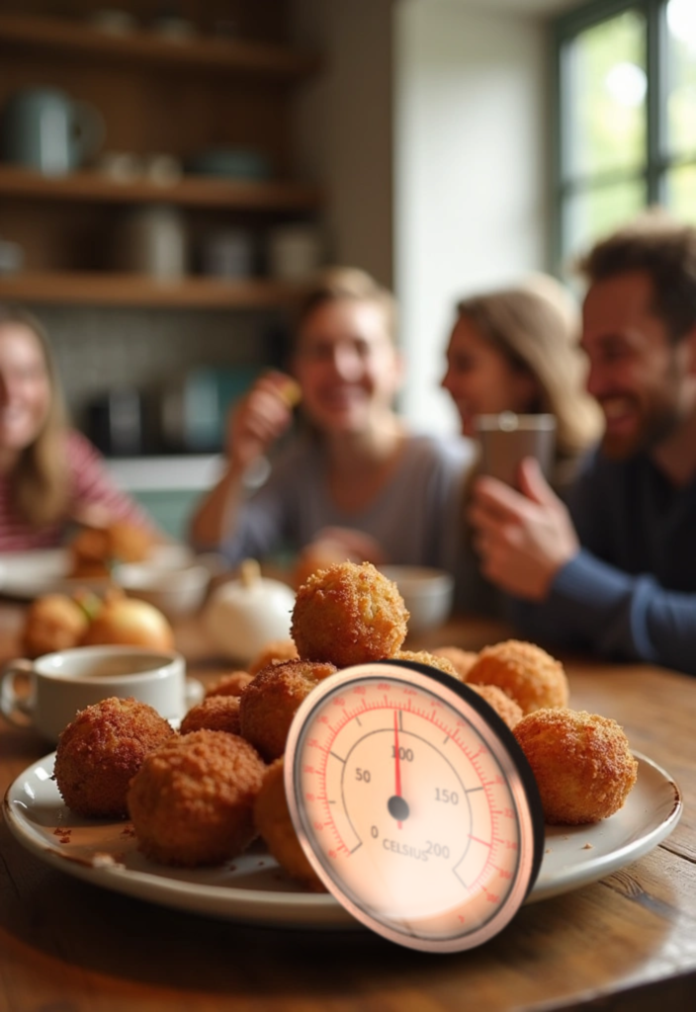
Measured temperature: 100,°C
